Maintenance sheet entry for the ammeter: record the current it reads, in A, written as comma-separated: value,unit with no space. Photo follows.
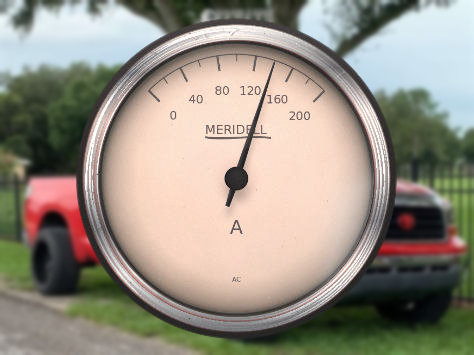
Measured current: 140,A
